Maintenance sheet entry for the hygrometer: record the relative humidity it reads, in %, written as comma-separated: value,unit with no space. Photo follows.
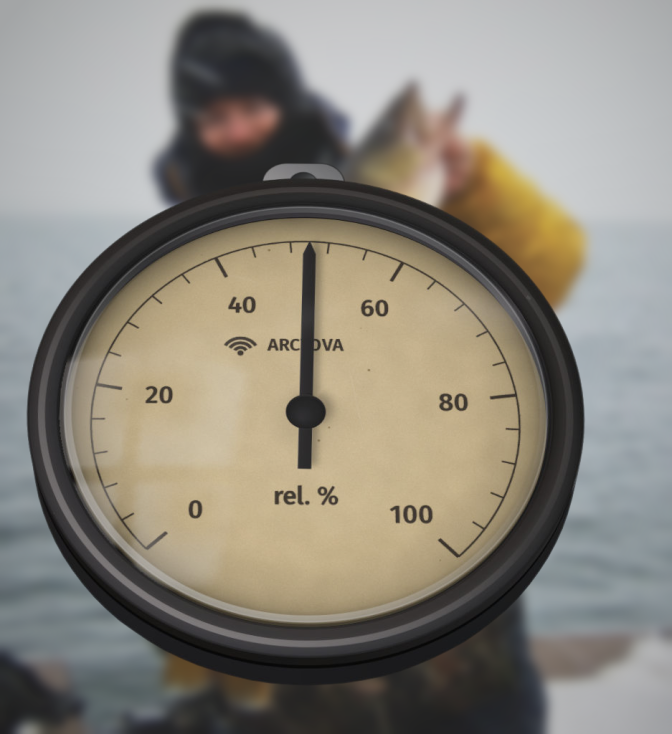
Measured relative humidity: 50,%
